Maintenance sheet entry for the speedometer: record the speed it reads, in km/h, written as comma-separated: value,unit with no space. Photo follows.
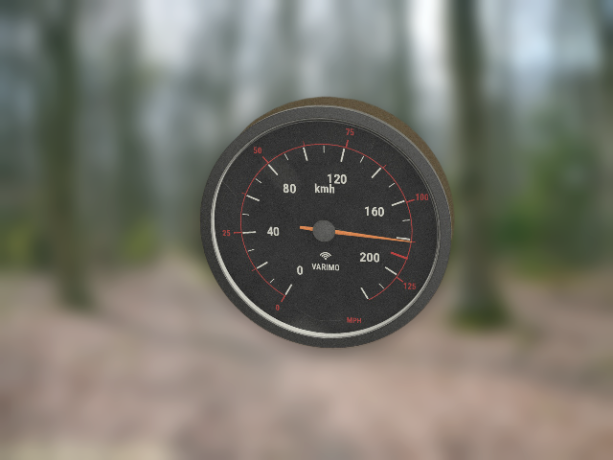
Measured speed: 180,km/h
